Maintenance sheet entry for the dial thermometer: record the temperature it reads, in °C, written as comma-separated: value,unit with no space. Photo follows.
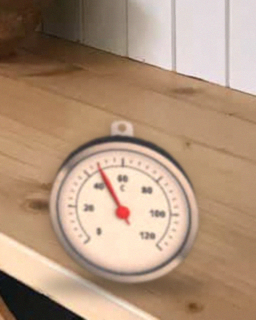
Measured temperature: 48,°C
